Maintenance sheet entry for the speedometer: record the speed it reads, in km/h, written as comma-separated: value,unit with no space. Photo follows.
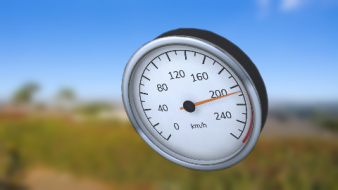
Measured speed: 205,km/h
